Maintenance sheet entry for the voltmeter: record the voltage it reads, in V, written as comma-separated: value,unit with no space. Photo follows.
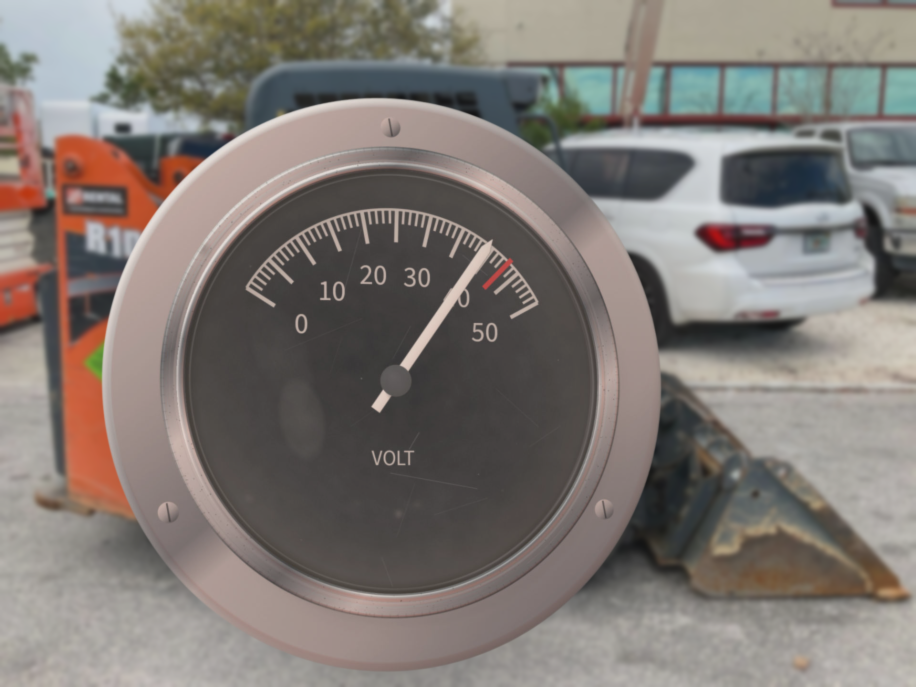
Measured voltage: 39,V
